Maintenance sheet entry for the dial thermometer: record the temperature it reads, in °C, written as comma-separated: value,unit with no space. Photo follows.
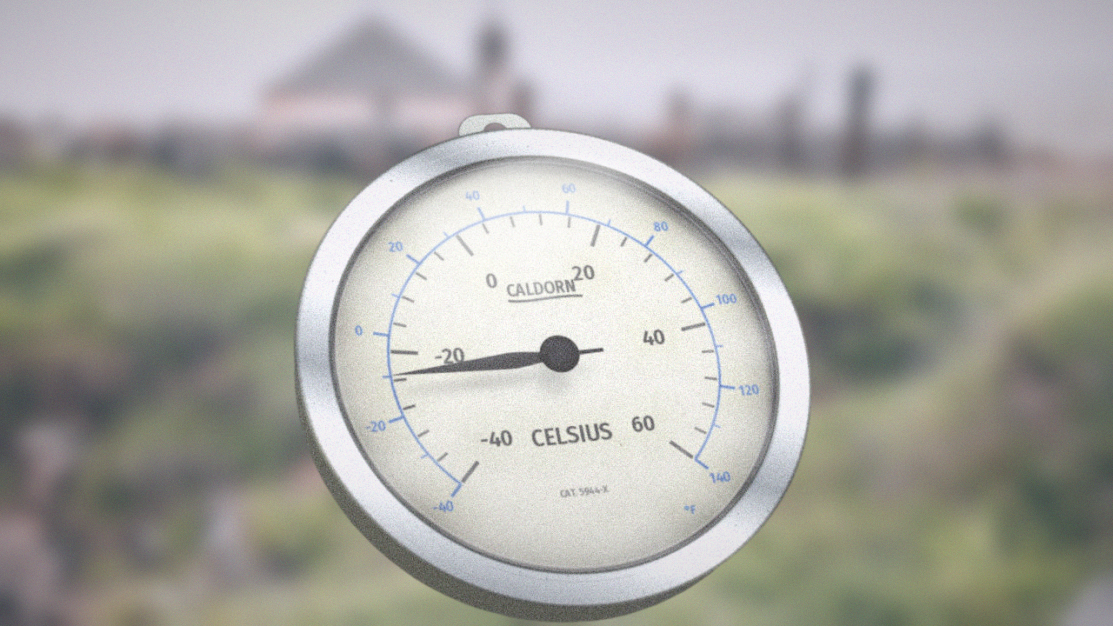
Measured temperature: -24,°C
